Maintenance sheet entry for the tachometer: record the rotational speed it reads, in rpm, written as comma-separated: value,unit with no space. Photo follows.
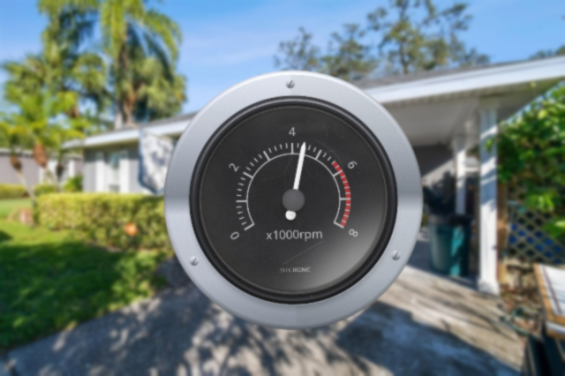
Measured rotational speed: 4400,rpm
